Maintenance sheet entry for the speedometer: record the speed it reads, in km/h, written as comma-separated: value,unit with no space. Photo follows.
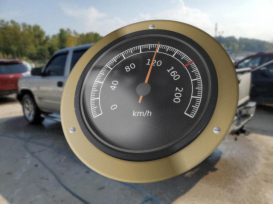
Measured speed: 120,km/h
